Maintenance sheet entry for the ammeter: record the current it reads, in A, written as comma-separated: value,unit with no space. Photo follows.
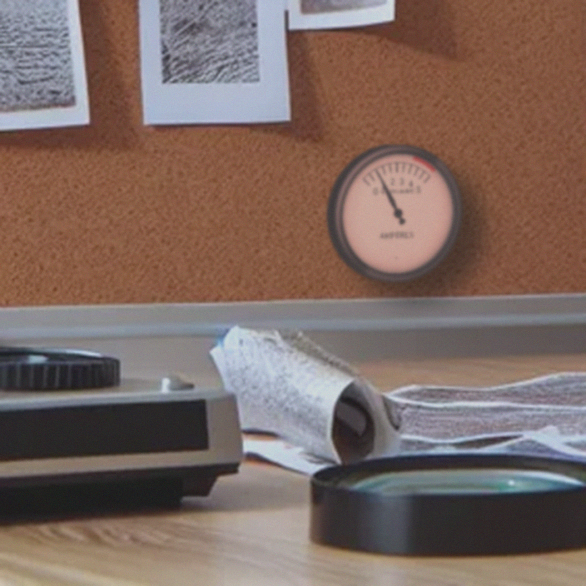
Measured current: 1,A
